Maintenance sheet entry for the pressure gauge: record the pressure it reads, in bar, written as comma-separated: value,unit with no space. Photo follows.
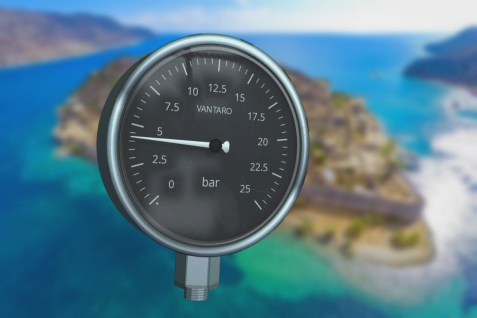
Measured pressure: 4.25,bar
